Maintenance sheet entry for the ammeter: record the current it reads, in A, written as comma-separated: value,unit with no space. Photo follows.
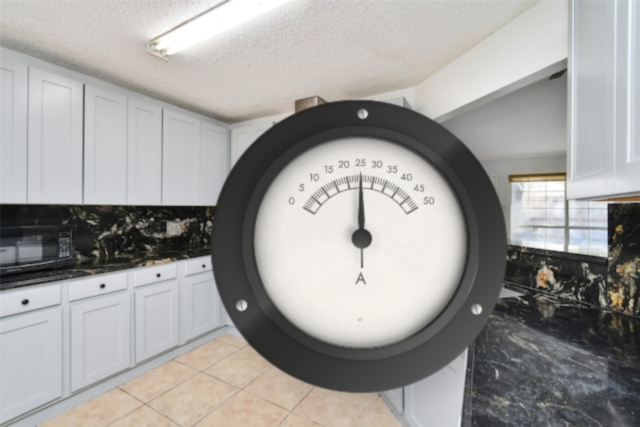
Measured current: 25,A
